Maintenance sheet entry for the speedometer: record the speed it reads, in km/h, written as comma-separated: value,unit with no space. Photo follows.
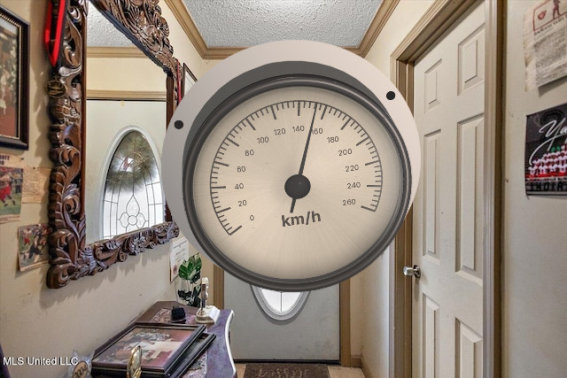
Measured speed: 152,km/h
